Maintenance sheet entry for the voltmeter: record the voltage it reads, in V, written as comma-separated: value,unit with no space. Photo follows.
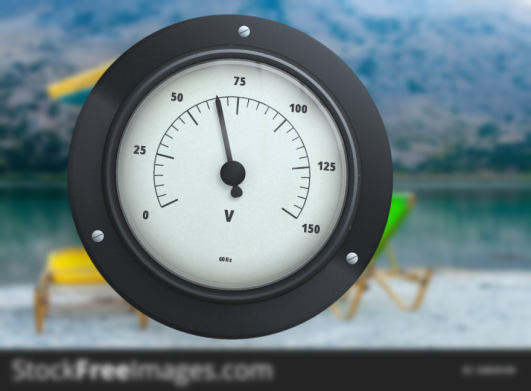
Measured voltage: 65,V
